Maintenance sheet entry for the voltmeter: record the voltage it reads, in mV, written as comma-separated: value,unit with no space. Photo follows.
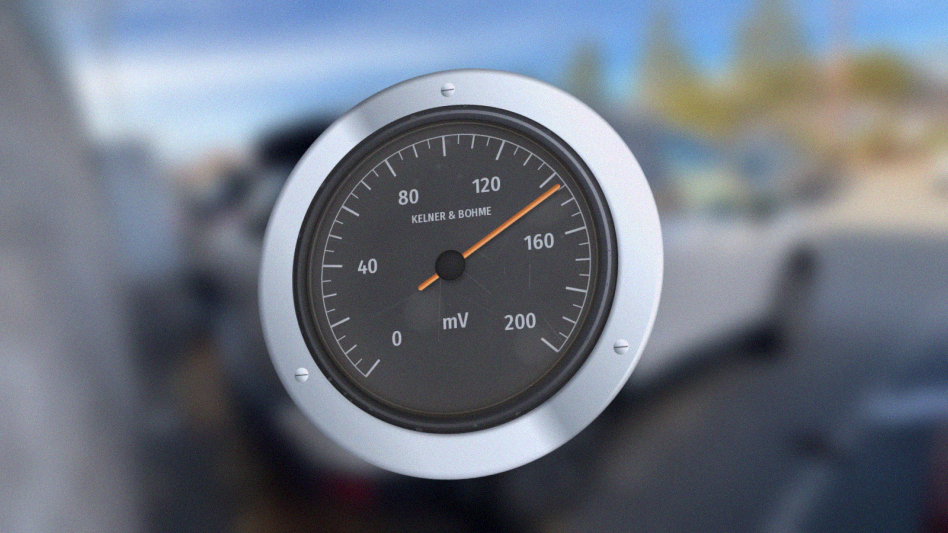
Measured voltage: 145,mV
